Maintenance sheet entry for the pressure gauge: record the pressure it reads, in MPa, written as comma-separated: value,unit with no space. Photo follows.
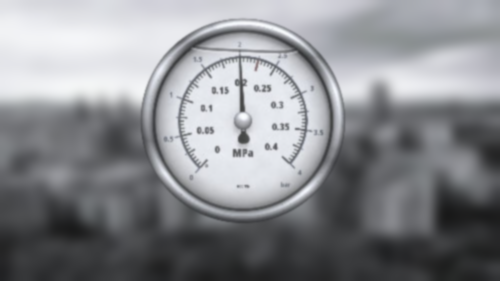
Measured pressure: 0.2,MPa
